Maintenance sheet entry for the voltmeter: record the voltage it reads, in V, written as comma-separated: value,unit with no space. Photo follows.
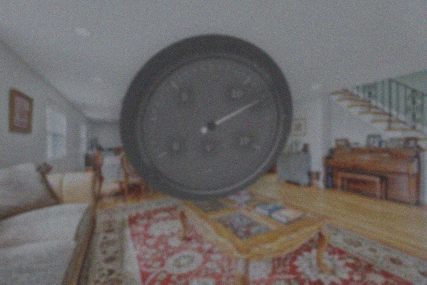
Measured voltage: 11.5,V
